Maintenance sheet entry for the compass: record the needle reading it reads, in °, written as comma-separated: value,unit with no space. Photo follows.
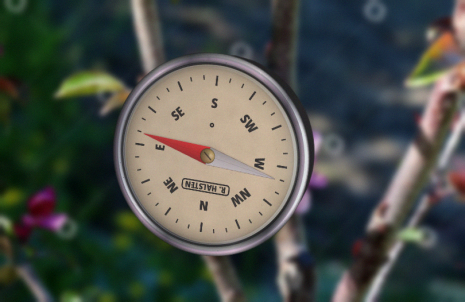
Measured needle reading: 100,°
